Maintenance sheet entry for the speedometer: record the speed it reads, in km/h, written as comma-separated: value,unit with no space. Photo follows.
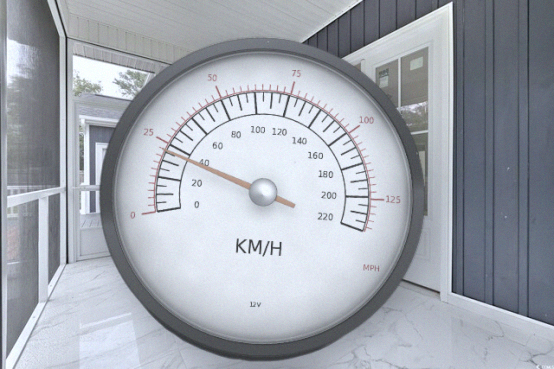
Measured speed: 35,km/h
